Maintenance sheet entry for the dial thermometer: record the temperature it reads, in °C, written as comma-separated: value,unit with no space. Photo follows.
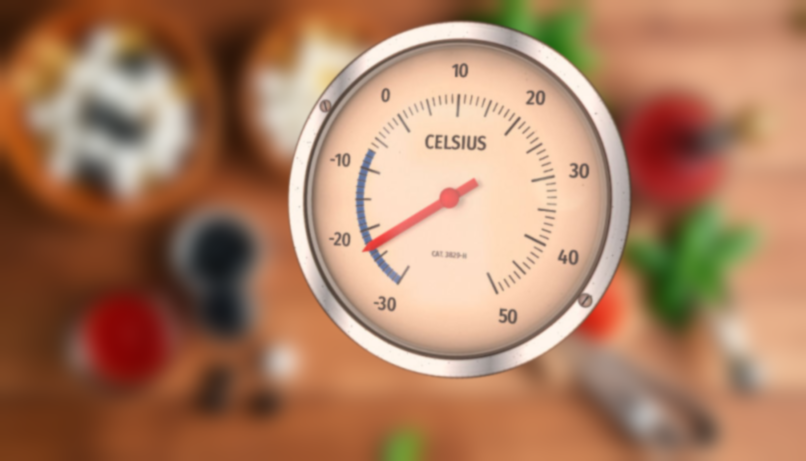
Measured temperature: -23,°C
